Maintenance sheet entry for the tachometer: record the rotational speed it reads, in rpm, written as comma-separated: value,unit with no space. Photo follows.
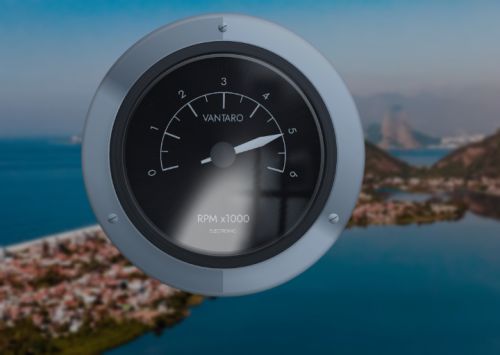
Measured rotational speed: 5000,rpm
